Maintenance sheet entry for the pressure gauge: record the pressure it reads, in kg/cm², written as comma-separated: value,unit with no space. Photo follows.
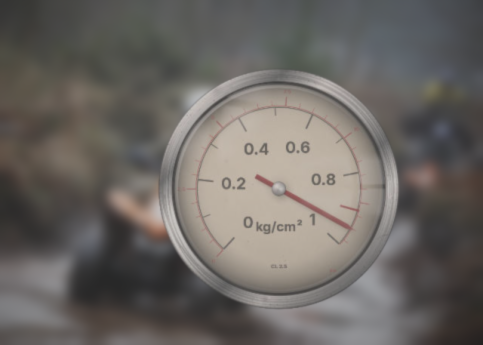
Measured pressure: 0.95,kg/cm²
